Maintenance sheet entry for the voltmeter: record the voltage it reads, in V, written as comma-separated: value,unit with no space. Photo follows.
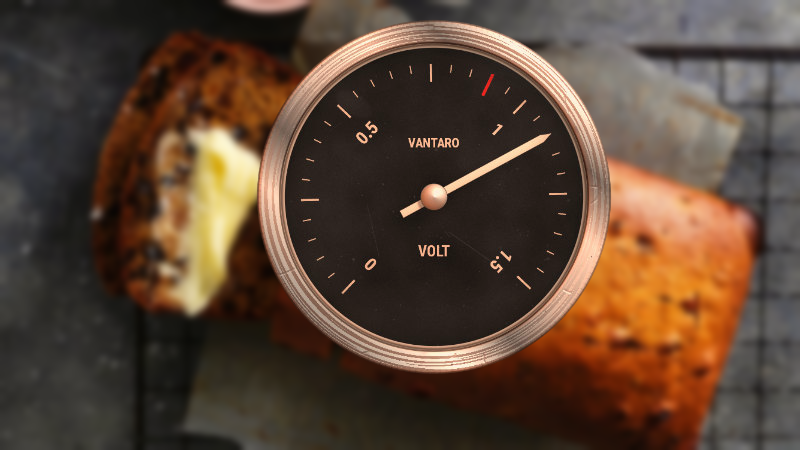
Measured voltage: 1.1,V
